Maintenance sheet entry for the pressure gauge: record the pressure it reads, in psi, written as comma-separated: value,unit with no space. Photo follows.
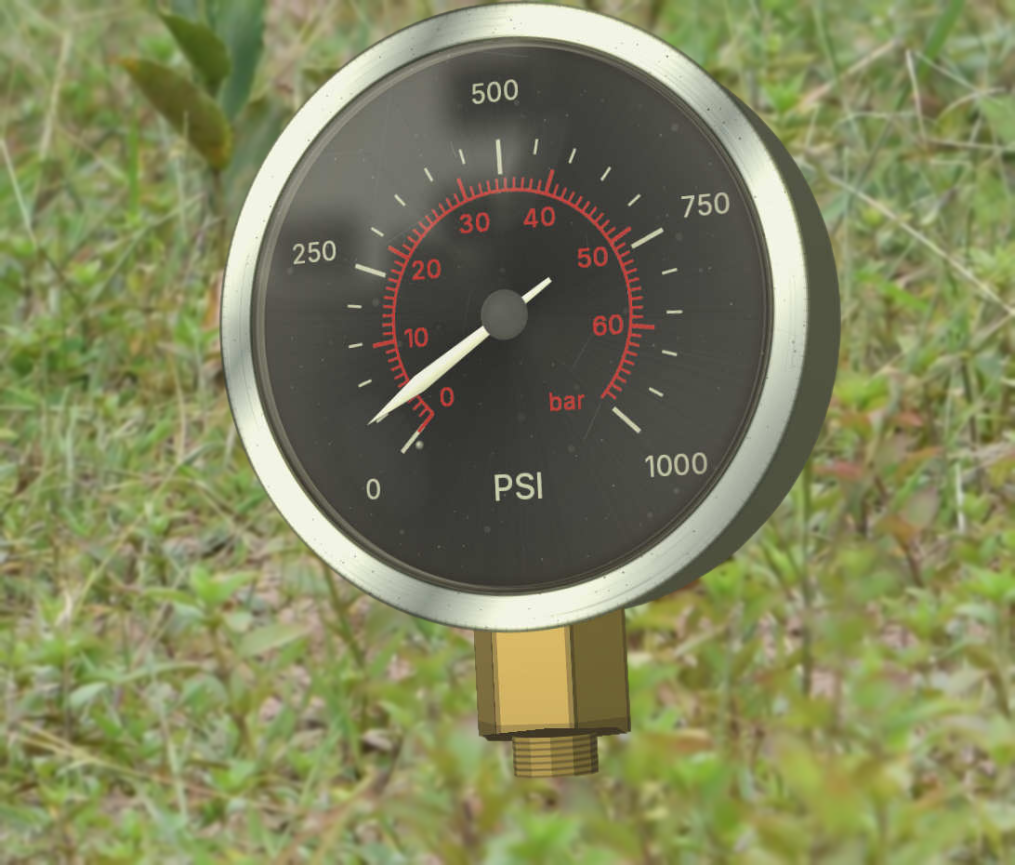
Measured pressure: 50,psi
